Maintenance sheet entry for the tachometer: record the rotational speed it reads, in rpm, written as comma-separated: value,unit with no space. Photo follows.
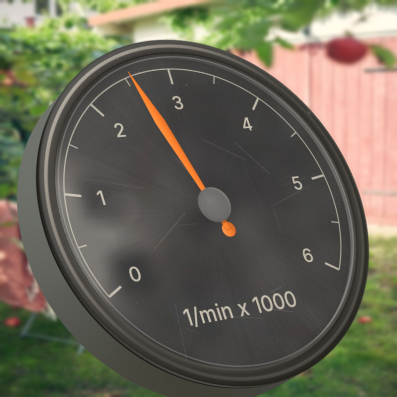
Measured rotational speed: 2500,rpm
